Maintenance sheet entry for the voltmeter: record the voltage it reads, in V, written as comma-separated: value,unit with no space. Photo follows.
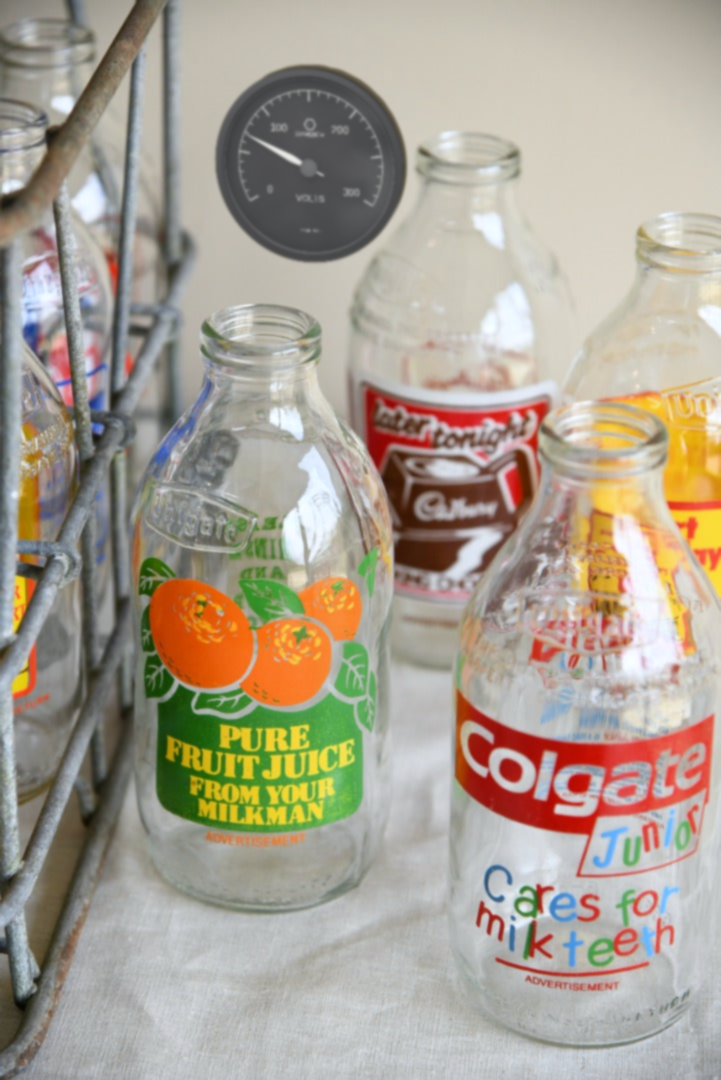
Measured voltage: 70,V
